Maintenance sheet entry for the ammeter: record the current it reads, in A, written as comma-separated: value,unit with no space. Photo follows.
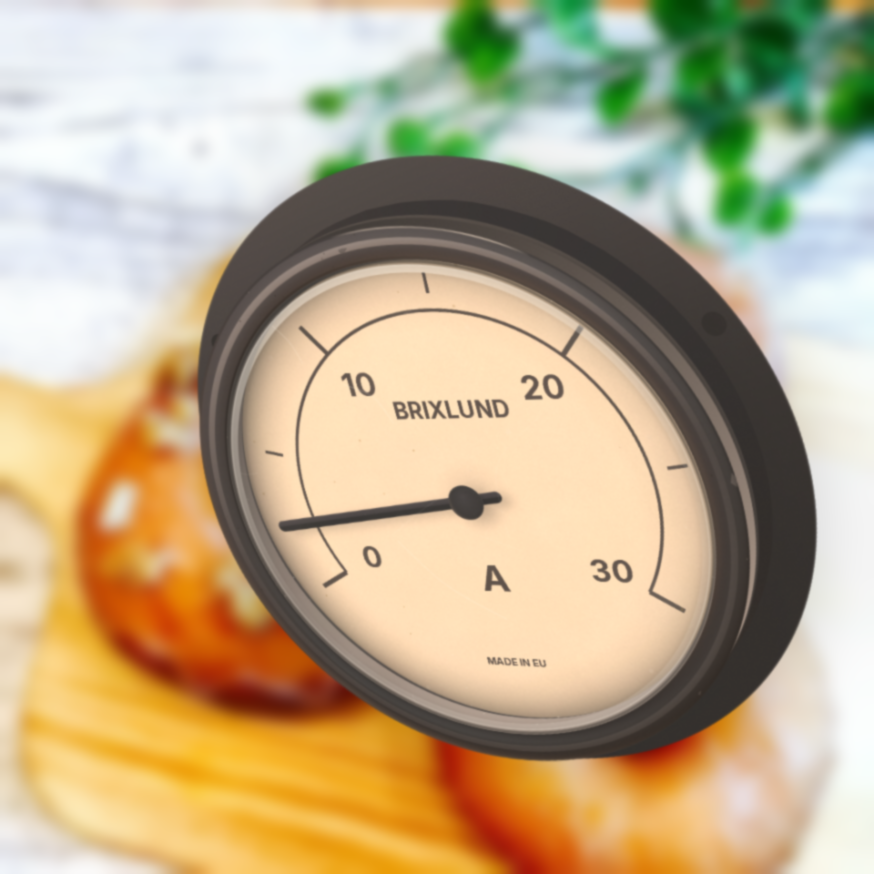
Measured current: 2.5,A
